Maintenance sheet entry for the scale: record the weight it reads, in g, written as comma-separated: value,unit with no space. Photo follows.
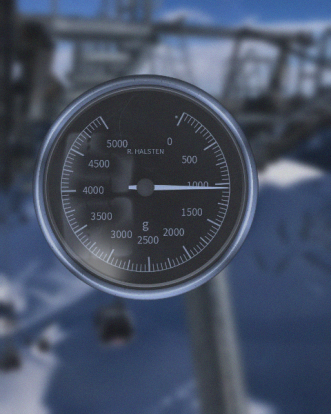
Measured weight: 1050,g
